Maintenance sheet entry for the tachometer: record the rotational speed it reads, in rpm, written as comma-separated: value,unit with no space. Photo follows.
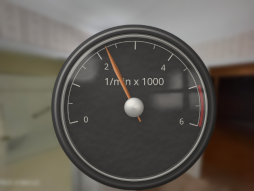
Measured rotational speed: 2250,rpm
